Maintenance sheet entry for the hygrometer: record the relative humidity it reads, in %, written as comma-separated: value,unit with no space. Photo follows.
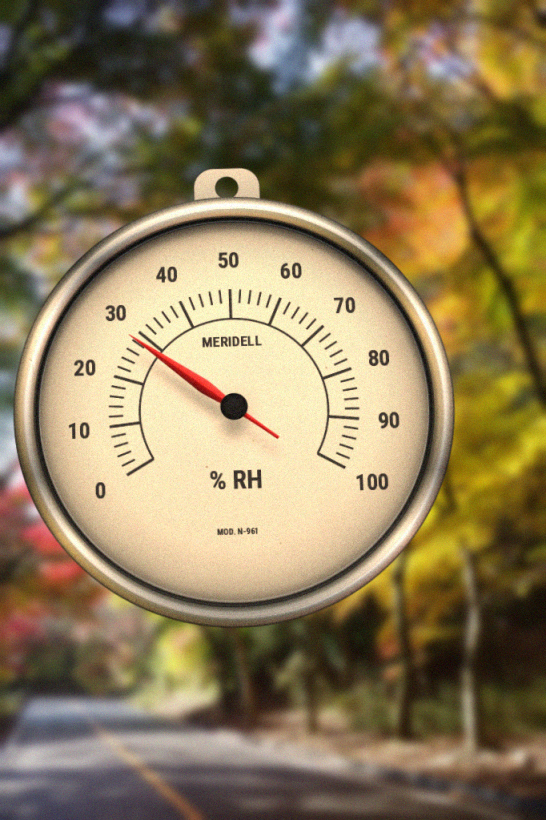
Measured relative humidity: 28,%
